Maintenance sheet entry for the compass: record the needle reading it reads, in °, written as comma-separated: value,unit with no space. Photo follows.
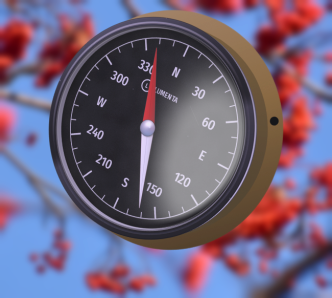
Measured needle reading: 340,°
